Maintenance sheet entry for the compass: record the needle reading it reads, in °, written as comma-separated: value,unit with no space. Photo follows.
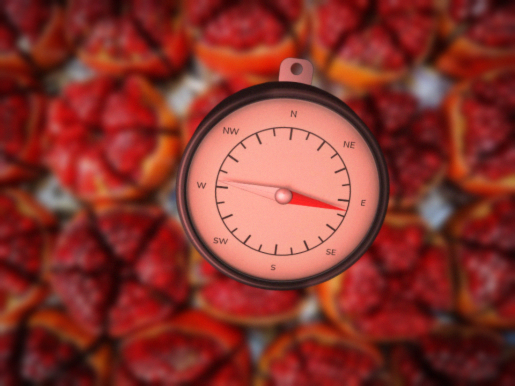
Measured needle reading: 97.5,°
